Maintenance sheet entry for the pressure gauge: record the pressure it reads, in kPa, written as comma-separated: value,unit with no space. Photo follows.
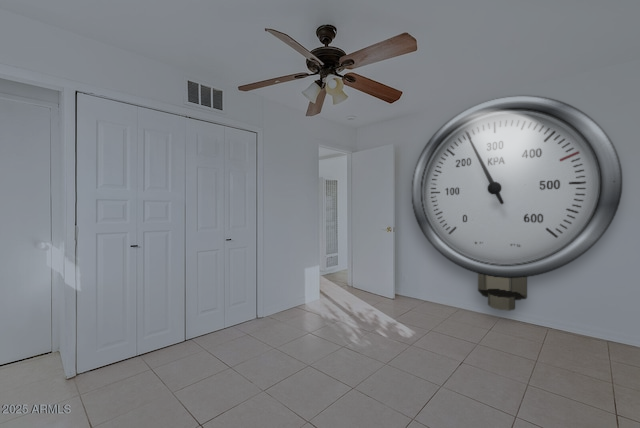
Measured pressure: 250,kPa
